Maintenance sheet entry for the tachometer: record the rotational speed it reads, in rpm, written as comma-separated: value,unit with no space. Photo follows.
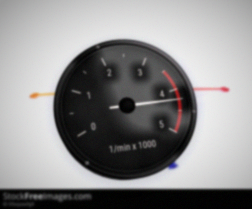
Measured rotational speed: 4250,rpm
